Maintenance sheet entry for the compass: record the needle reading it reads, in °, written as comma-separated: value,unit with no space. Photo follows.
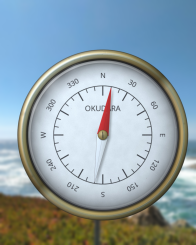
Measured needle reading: 10,°
